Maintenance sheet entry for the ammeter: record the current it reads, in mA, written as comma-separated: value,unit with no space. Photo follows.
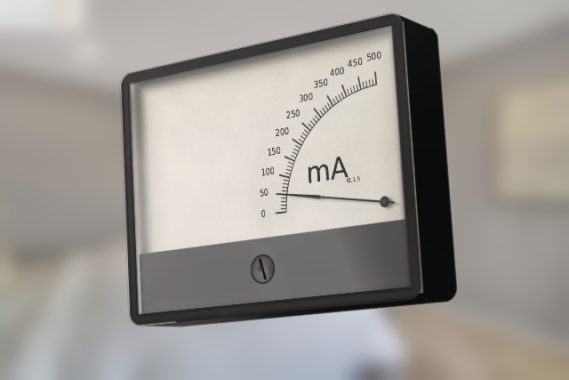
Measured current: 50,mA
